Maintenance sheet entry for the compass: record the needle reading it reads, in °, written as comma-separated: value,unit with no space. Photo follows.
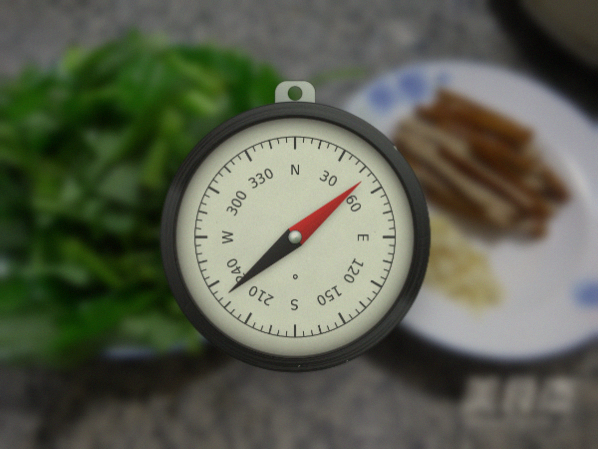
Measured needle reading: 50,°
